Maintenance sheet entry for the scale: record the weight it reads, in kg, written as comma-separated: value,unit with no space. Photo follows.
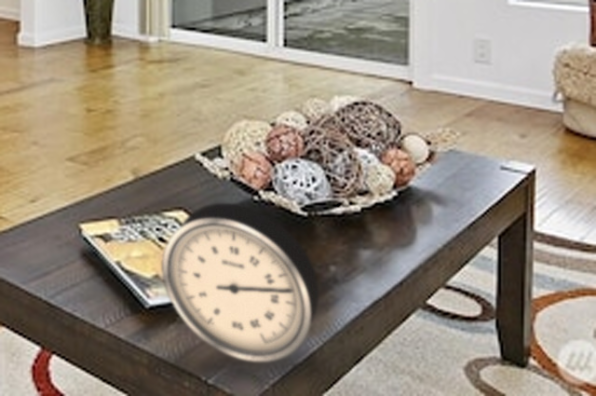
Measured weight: 15,kg
